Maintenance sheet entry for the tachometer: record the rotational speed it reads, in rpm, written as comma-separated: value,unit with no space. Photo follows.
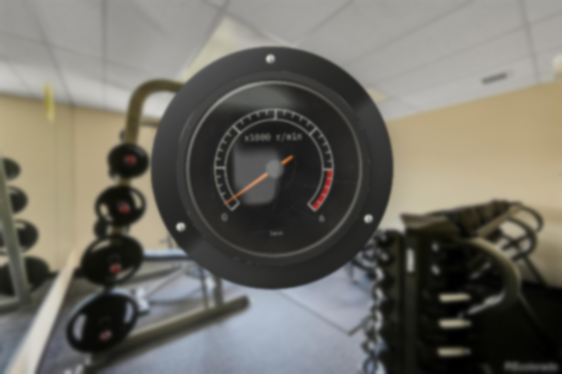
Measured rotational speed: 200,rpm
